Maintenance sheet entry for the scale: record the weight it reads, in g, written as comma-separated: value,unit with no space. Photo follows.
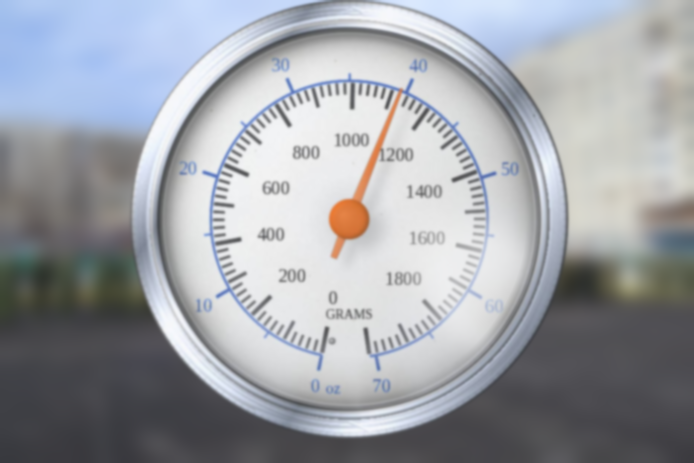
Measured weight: 1120,g
